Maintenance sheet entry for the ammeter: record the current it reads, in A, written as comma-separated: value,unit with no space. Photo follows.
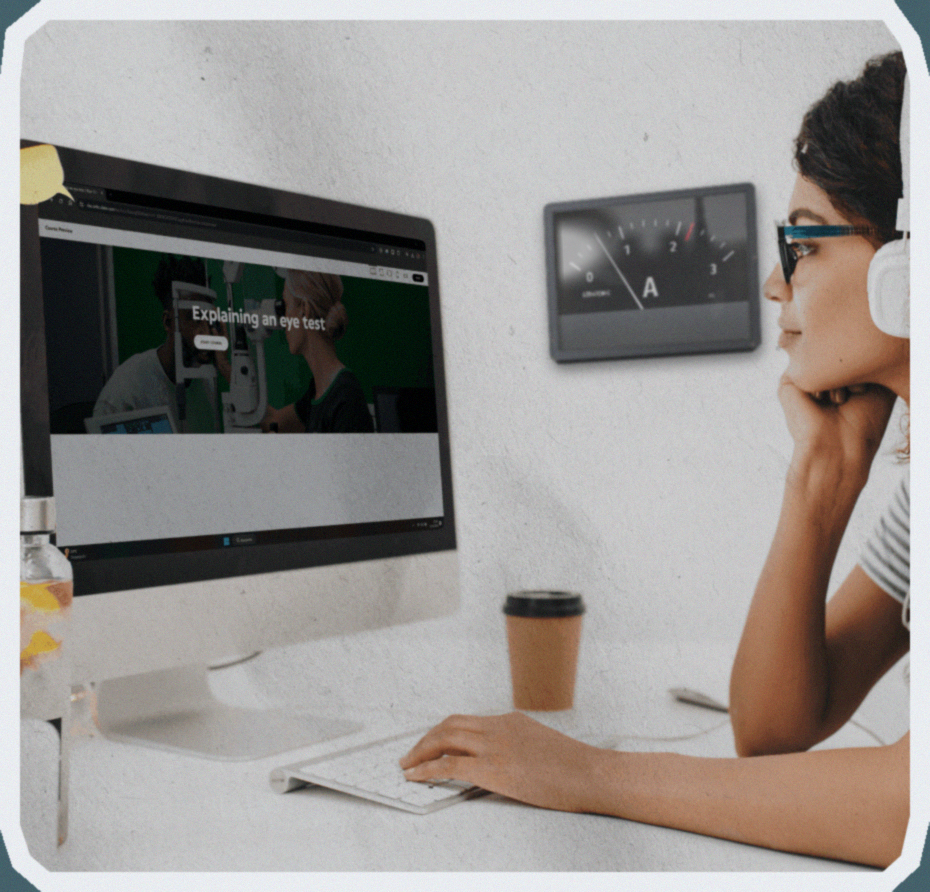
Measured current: 0.6,A
